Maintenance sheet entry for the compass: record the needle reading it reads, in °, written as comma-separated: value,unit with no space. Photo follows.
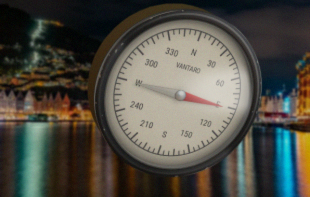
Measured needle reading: 90,°
